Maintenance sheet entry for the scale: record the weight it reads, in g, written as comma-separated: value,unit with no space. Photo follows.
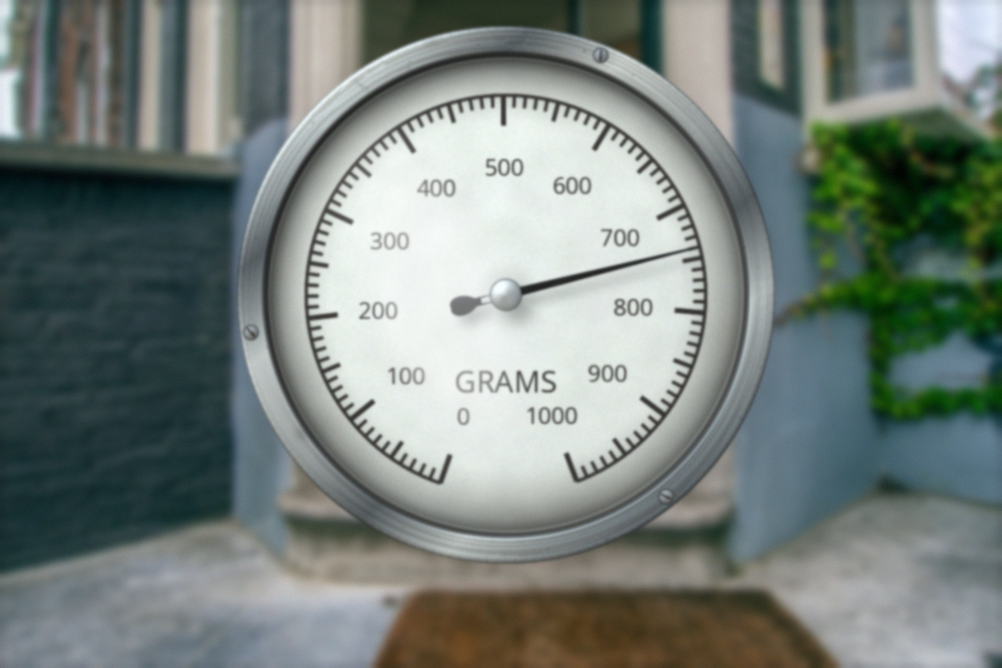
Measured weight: 740,g
